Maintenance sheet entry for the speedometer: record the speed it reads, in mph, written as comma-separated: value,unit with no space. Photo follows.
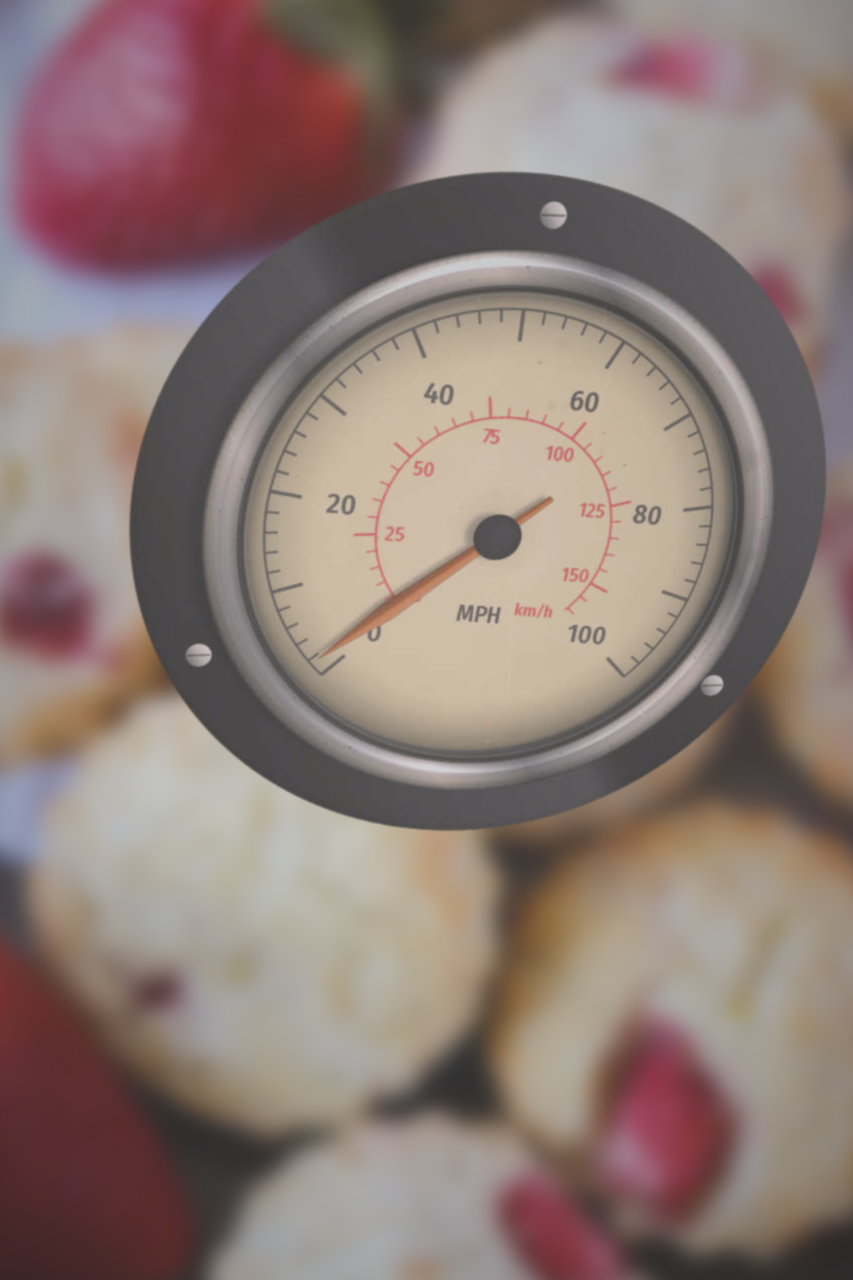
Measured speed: 2,mph
